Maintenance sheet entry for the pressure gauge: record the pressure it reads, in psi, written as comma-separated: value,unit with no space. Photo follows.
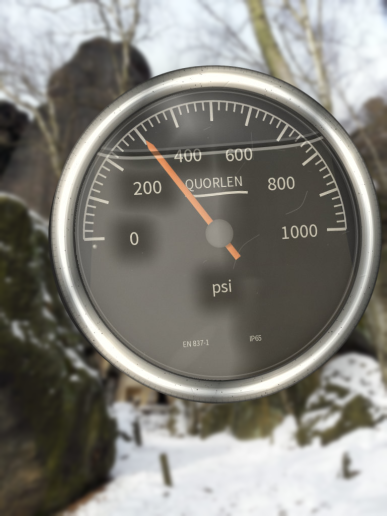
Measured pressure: 300,psi
